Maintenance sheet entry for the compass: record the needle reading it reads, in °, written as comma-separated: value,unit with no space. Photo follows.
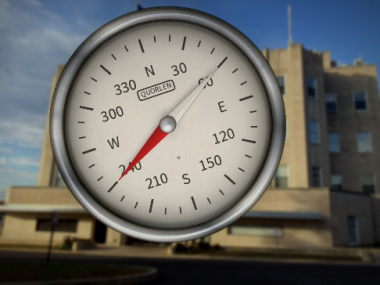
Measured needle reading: 240,°
